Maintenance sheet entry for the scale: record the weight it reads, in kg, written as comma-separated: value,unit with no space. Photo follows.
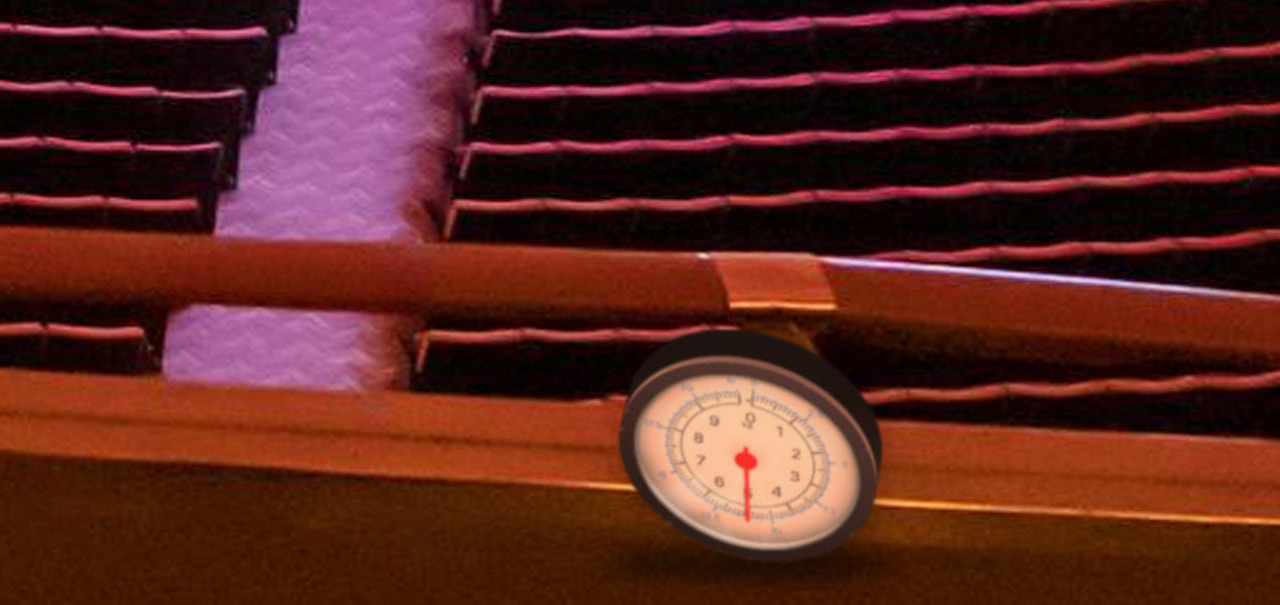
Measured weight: 5,kg
